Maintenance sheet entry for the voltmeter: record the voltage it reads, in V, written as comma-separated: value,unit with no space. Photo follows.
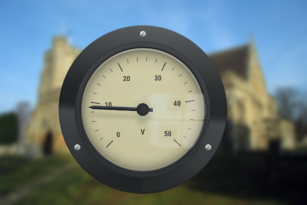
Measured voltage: 9,V
